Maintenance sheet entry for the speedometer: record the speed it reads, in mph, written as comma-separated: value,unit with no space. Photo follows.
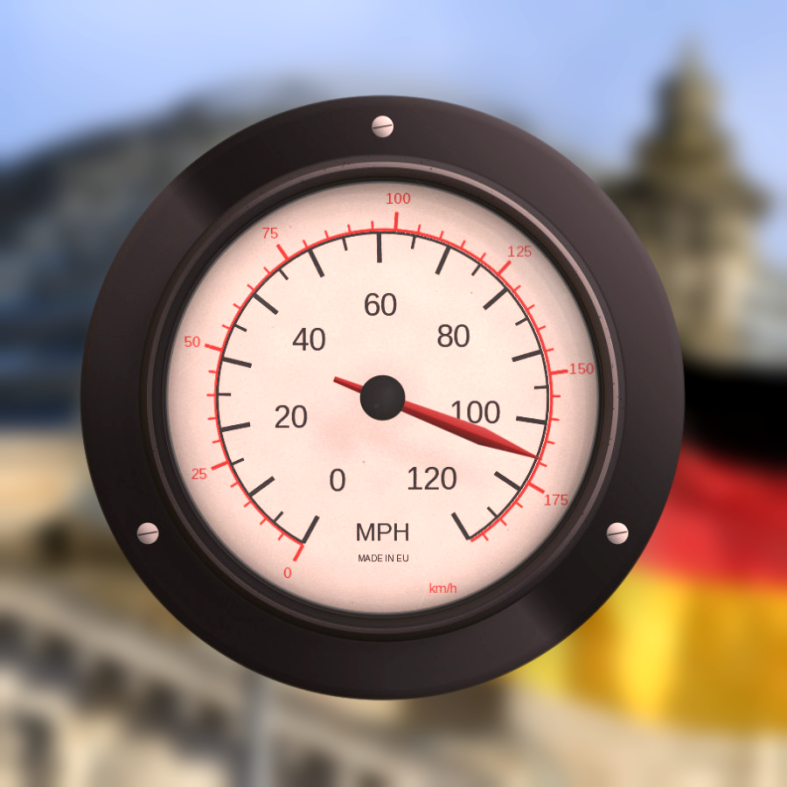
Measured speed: 105,mph
